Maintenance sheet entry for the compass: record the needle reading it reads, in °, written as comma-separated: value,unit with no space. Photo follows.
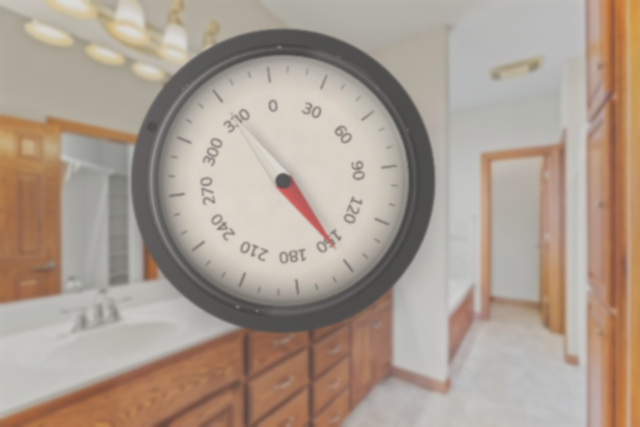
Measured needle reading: 150,°
